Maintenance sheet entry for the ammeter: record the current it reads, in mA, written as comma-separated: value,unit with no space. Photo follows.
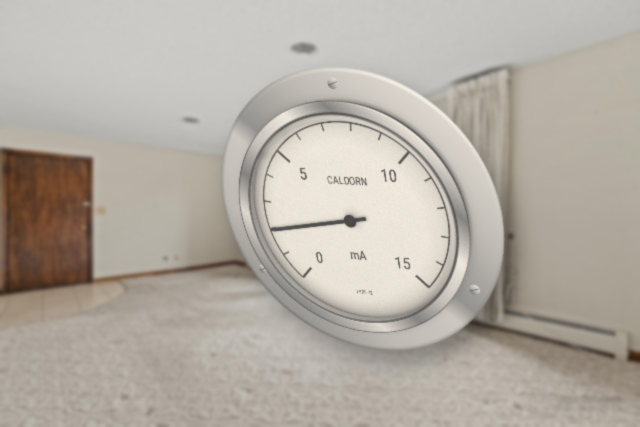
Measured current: 2,mA
